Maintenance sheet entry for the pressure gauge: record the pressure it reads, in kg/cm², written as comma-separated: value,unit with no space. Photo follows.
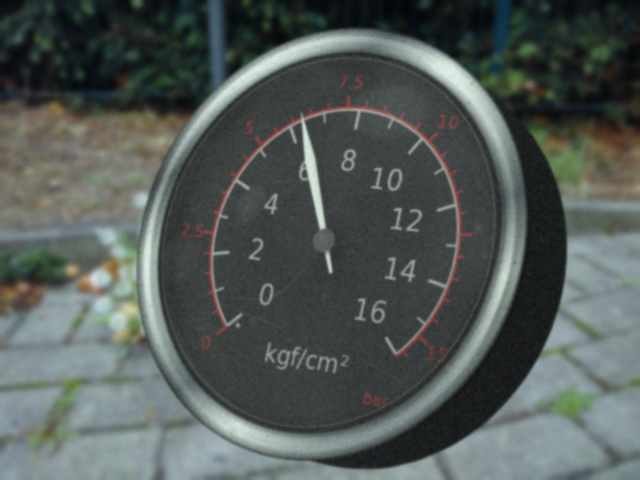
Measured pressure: 6.5,kg/cm²
